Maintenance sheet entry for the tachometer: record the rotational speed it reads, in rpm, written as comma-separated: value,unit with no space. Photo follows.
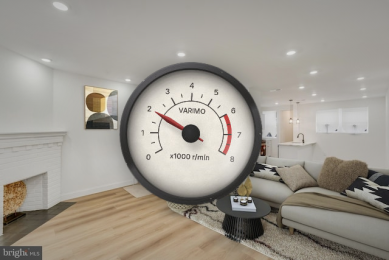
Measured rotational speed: 2000,rpm
